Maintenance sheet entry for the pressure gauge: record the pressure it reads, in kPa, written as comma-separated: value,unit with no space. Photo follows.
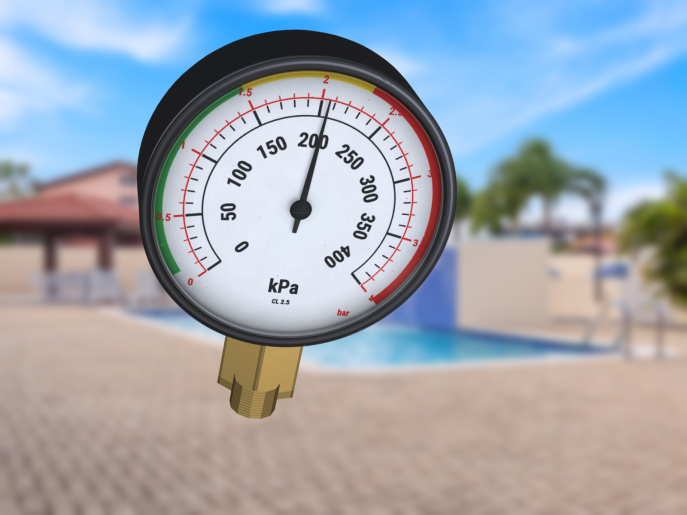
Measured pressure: 205,kPa
